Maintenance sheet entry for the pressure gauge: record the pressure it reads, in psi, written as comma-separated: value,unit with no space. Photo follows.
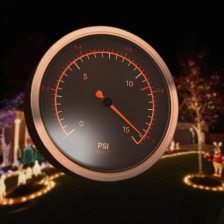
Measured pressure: 14.5,psi
